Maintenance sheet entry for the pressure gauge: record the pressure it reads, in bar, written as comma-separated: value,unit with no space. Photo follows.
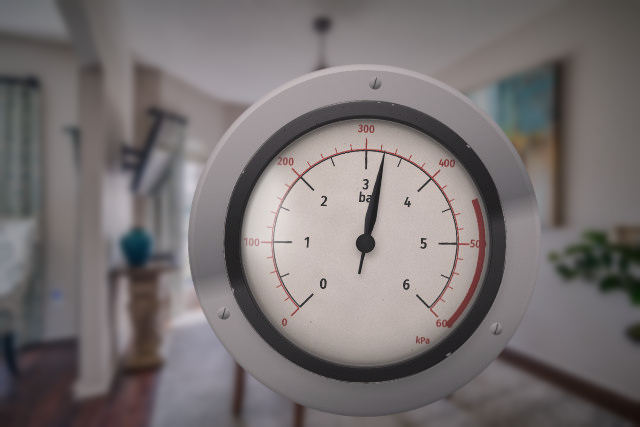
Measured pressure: 3.25,bar
